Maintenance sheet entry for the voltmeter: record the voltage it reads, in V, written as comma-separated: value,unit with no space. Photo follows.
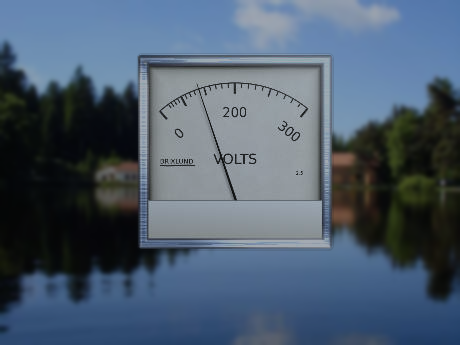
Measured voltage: 140,V
